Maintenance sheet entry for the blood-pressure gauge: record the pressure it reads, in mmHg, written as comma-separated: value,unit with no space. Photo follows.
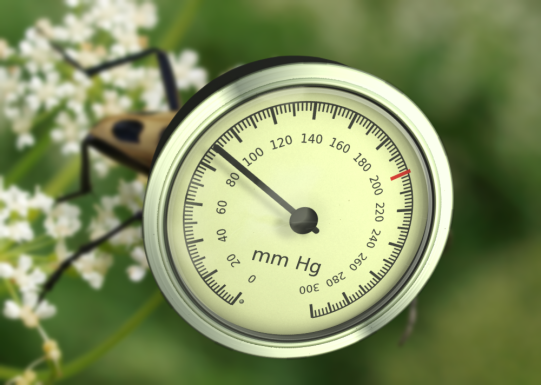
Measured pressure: 90,mmHg
